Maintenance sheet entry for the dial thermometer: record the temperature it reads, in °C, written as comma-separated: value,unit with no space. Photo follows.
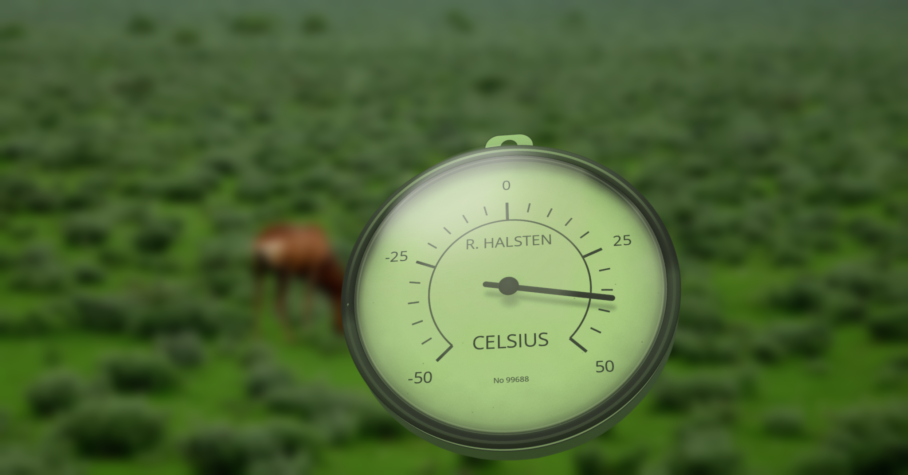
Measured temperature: 37.5,°C
